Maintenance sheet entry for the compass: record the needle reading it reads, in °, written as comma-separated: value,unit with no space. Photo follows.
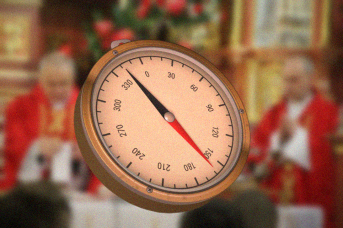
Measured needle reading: 160,°
